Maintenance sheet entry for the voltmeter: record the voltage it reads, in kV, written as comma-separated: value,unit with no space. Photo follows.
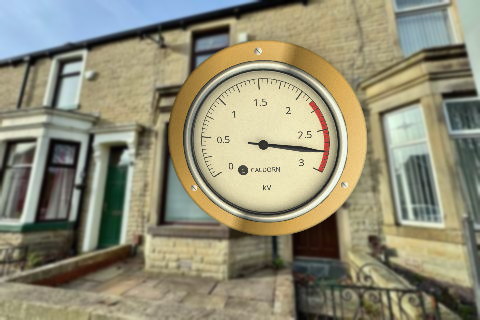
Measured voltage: 2.75,kV
